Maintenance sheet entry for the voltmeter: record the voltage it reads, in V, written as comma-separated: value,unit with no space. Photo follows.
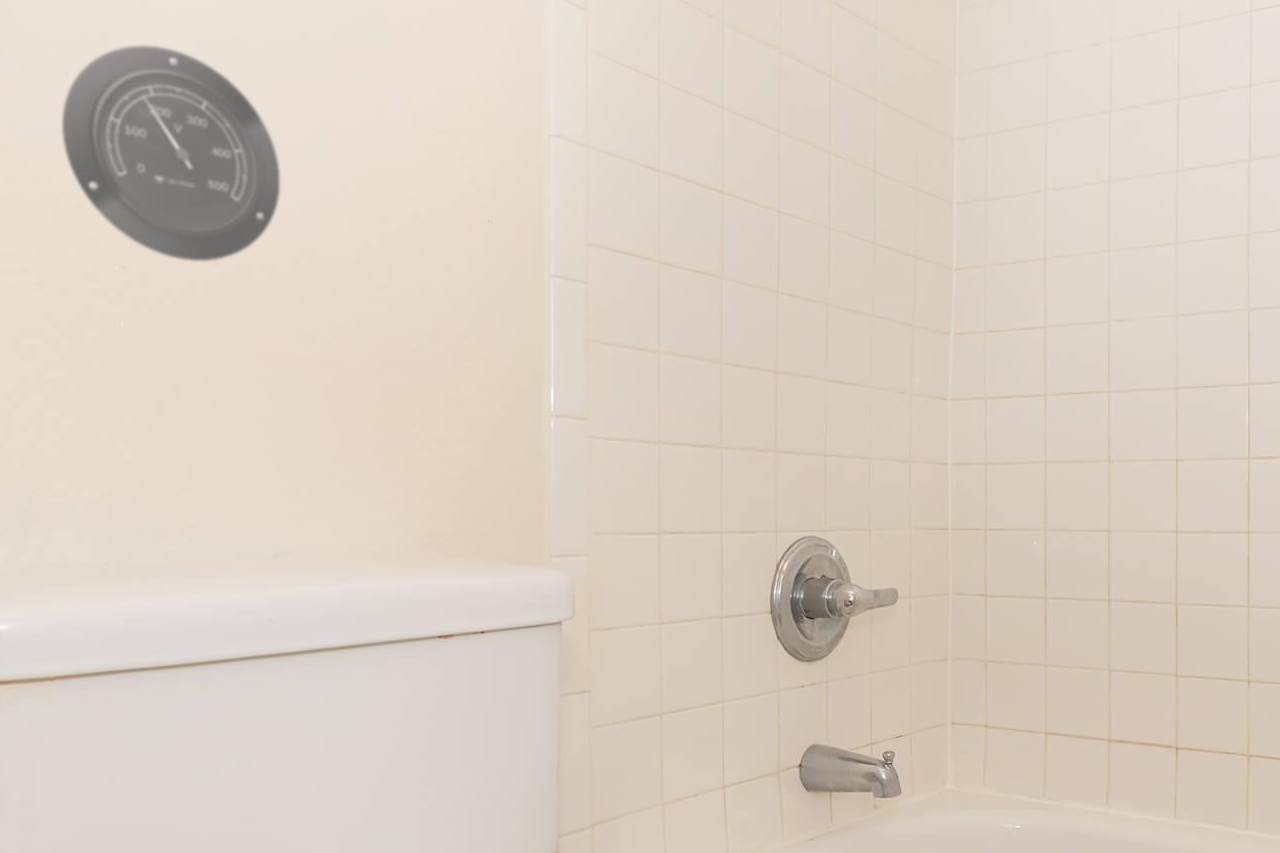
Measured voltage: 175,V
